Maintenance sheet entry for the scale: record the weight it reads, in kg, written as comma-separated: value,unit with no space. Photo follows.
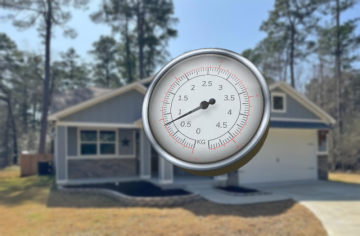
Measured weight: 0.75,kg
